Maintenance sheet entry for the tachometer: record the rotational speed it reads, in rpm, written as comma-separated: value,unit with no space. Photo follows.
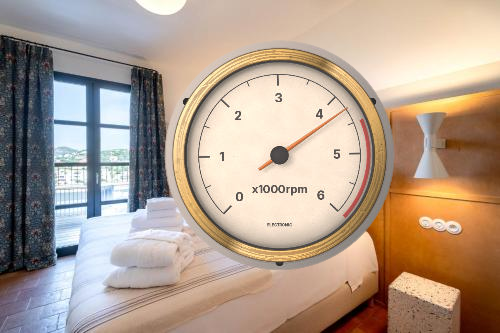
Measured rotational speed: 4250,rpm
